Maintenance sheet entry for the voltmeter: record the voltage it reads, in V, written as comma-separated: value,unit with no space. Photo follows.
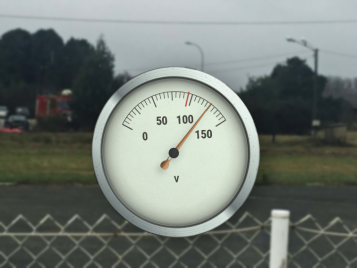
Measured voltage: 125,V
